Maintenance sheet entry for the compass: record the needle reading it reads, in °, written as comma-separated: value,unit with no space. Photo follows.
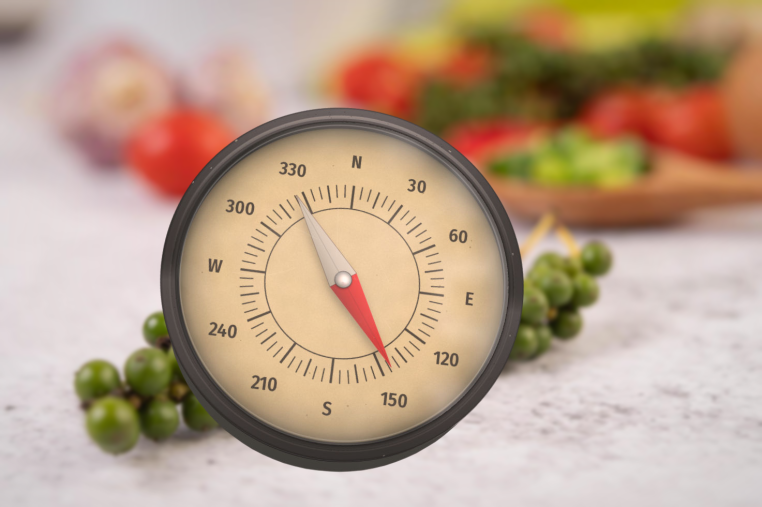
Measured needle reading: 145,°
